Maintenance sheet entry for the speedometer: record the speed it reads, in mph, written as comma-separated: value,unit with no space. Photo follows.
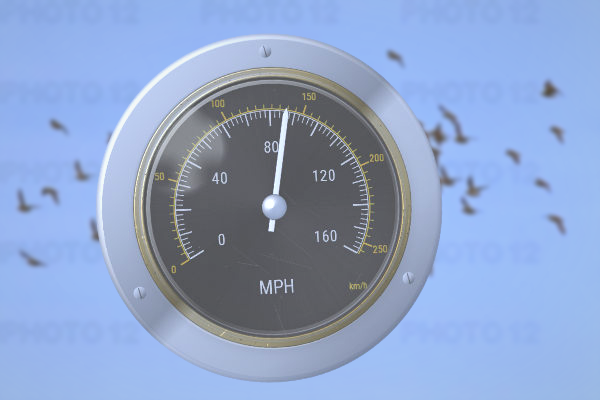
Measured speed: 86,mph
